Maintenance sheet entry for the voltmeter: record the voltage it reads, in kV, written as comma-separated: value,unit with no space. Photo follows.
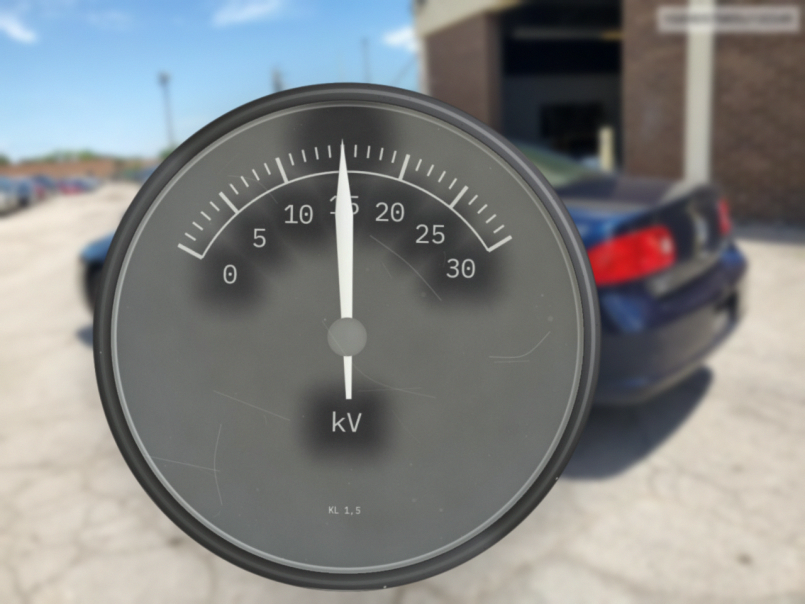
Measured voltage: 15,kV
